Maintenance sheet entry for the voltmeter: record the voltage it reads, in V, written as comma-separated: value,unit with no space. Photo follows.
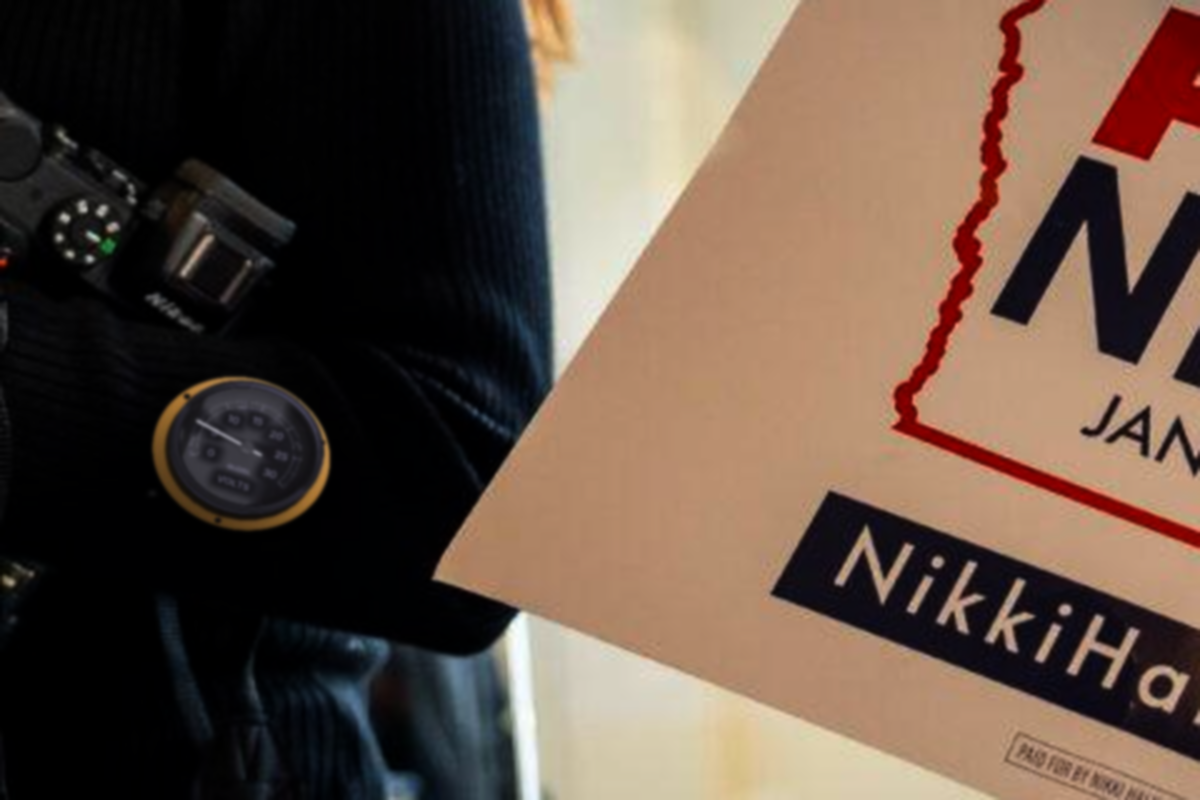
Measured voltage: 5,V
